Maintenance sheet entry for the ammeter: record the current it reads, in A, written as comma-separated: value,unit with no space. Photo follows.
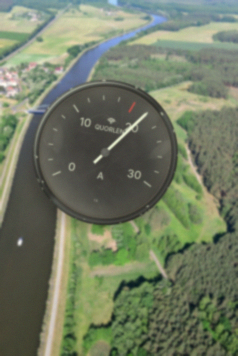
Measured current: 20,A
